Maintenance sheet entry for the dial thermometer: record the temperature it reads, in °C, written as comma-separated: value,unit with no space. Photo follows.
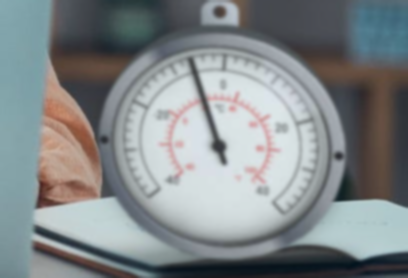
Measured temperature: -6,°C
